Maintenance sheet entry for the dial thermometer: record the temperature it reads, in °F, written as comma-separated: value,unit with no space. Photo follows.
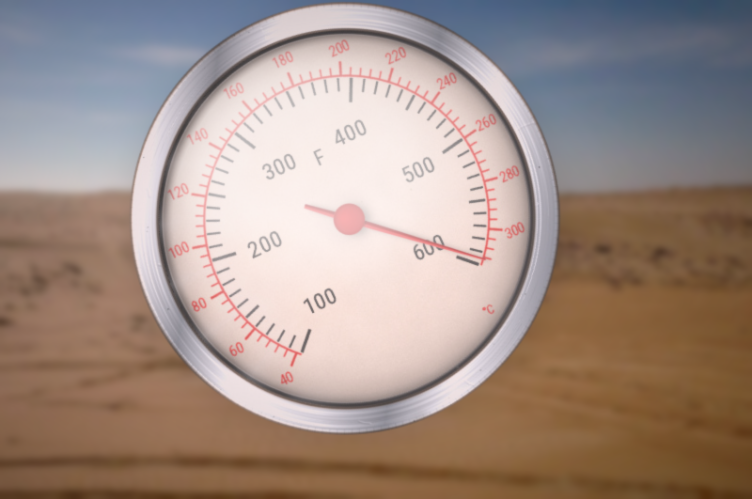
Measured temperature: 595,°F
